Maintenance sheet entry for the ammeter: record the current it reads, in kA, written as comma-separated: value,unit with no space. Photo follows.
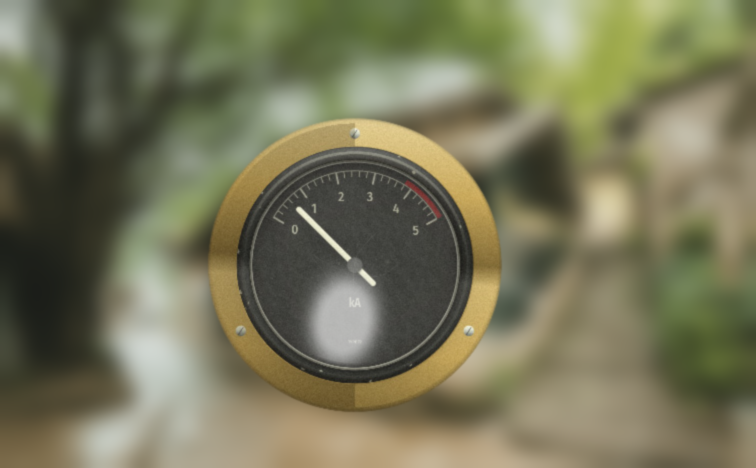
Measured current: 0.6,kA
